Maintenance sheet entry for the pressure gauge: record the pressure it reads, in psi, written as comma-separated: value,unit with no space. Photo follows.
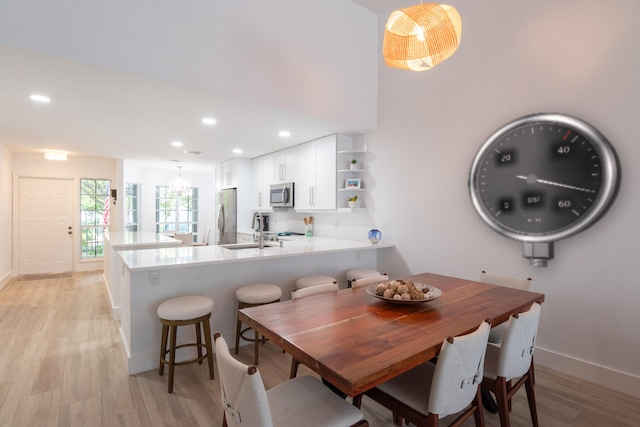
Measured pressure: 54,psi
